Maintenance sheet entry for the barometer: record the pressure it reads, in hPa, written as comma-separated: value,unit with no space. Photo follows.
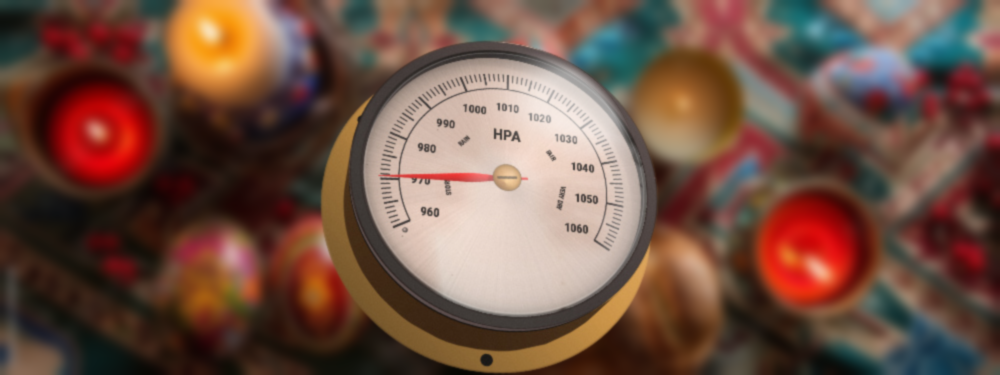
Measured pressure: 970,hPa
